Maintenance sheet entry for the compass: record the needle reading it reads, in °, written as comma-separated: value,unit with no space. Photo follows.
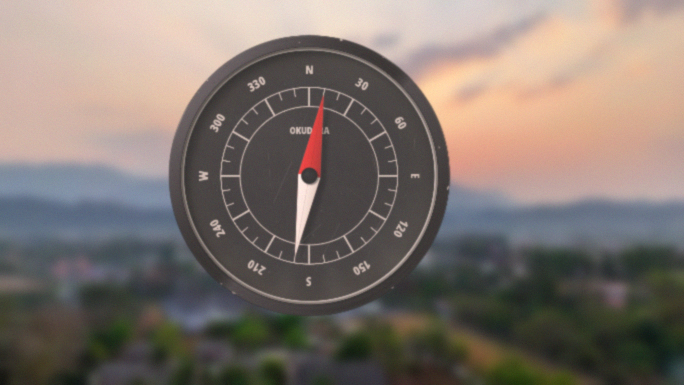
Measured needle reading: 10,°
